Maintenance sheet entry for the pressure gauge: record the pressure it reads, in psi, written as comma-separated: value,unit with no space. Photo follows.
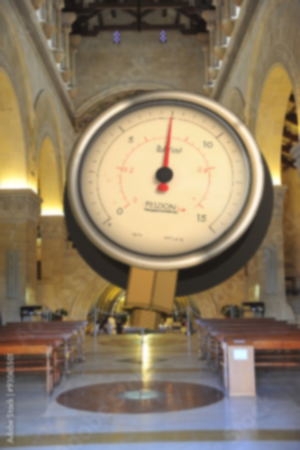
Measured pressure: 7.5,psi
